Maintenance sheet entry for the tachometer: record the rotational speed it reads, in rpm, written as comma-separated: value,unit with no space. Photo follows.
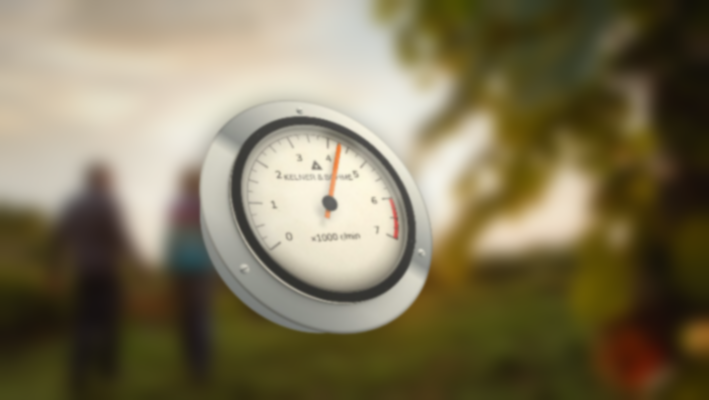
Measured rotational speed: 4250,rpm
